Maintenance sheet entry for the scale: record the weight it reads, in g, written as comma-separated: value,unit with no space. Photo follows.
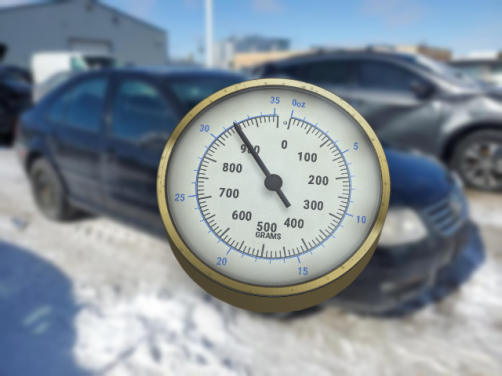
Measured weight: 900,g
